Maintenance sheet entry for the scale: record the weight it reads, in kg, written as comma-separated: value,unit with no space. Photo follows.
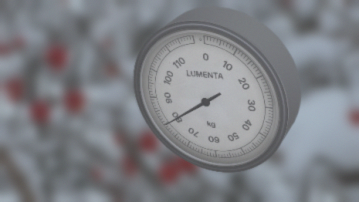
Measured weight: 80,kg
